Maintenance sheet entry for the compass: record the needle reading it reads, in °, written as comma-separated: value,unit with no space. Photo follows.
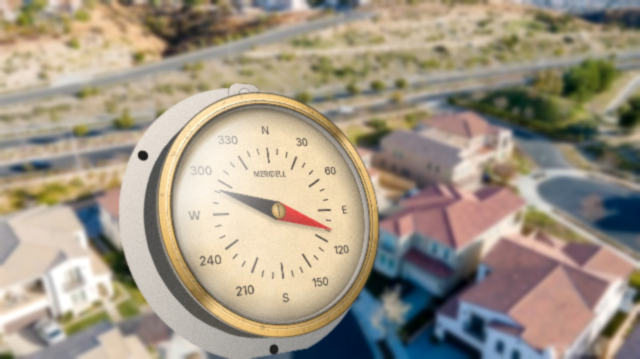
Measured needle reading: 110,°
